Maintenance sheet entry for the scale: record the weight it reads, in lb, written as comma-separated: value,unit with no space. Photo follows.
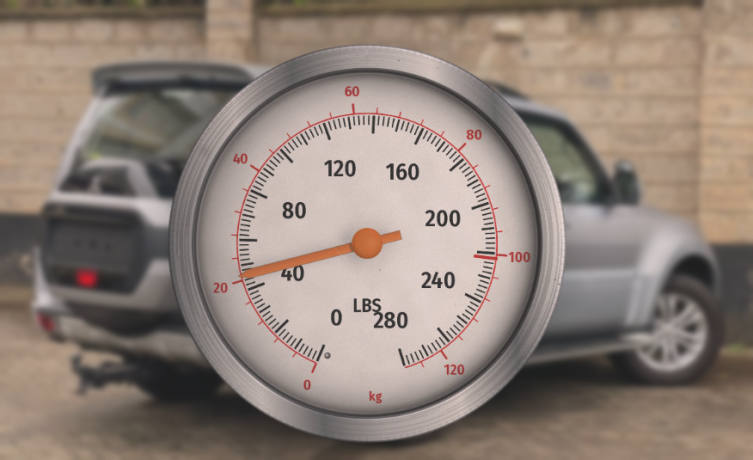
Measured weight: 46,lb
